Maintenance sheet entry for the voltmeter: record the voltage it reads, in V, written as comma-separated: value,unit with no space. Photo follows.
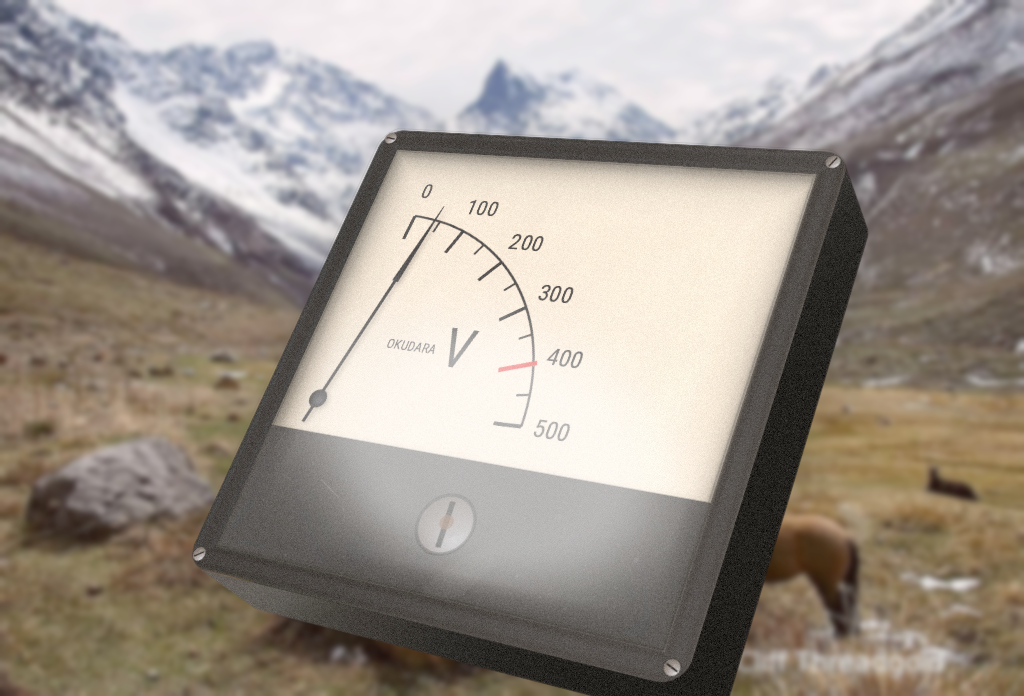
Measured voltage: 50,V
